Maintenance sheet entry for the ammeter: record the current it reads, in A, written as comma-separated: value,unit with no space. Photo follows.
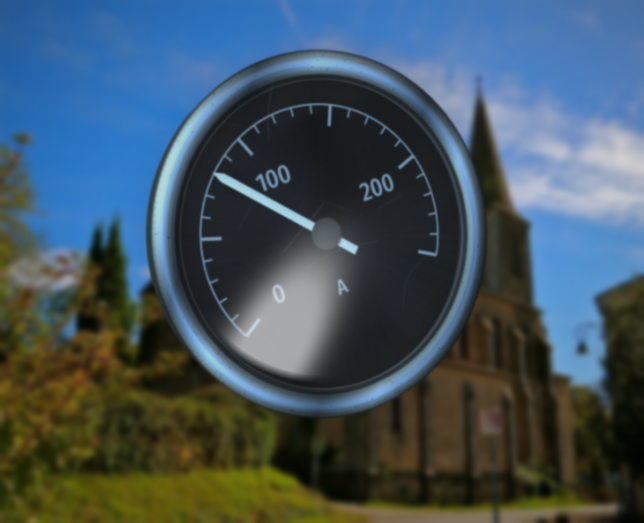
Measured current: 80,A
